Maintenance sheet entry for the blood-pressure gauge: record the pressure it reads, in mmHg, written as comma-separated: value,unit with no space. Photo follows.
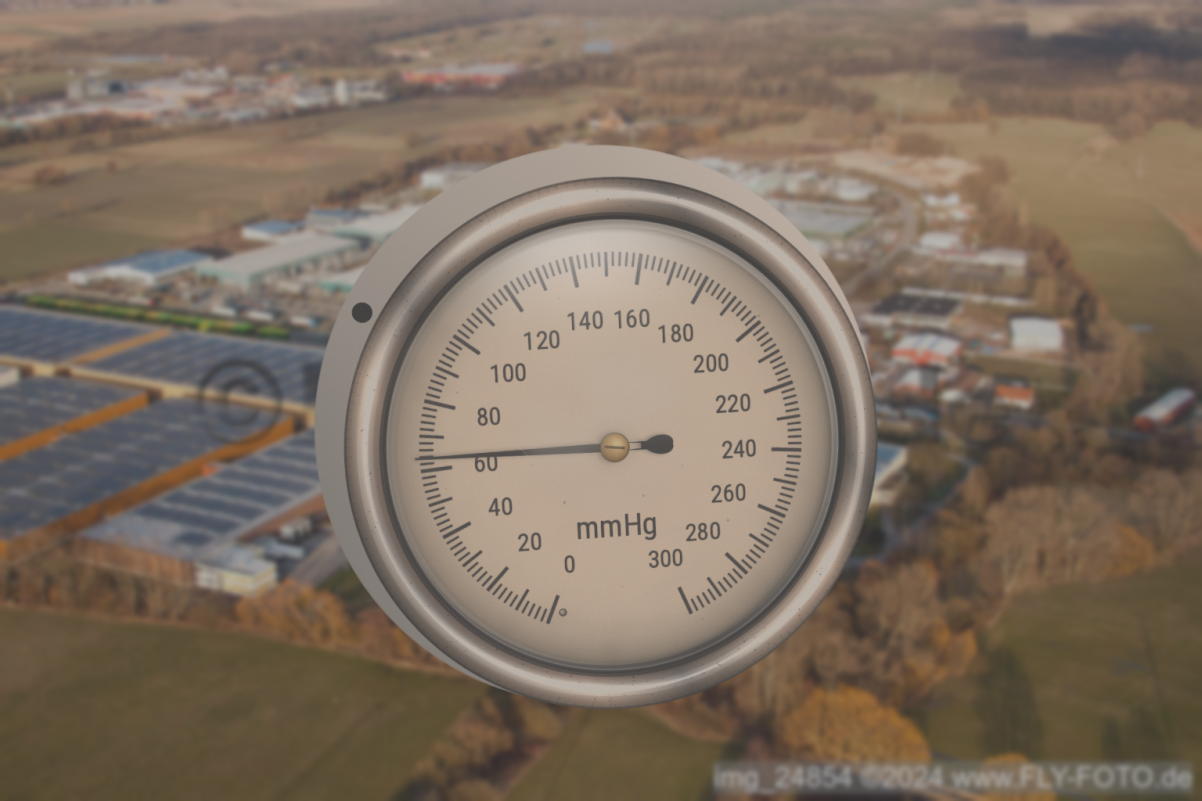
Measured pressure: 64,mmHg
